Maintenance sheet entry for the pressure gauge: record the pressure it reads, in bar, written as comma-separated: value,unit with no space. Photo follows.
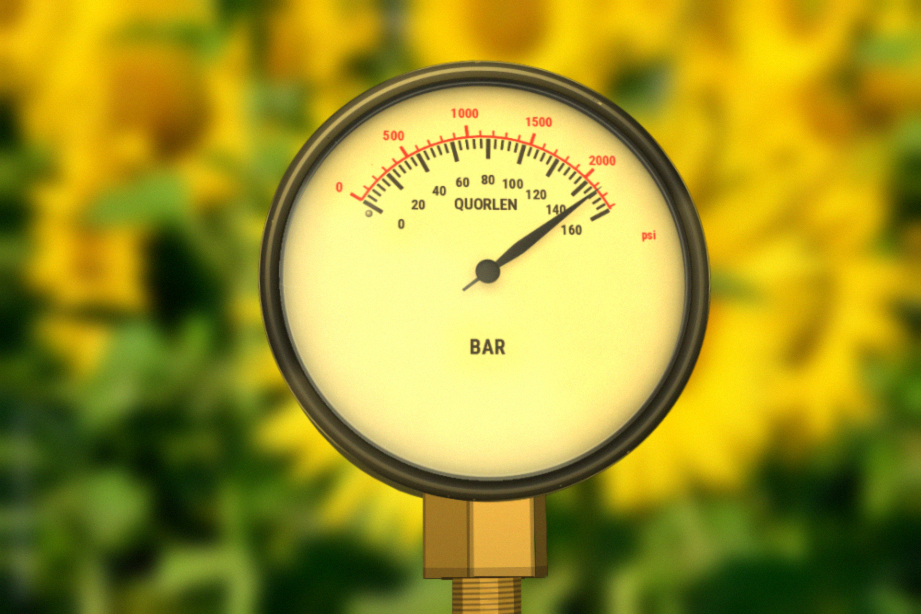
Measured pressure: 148,bar
